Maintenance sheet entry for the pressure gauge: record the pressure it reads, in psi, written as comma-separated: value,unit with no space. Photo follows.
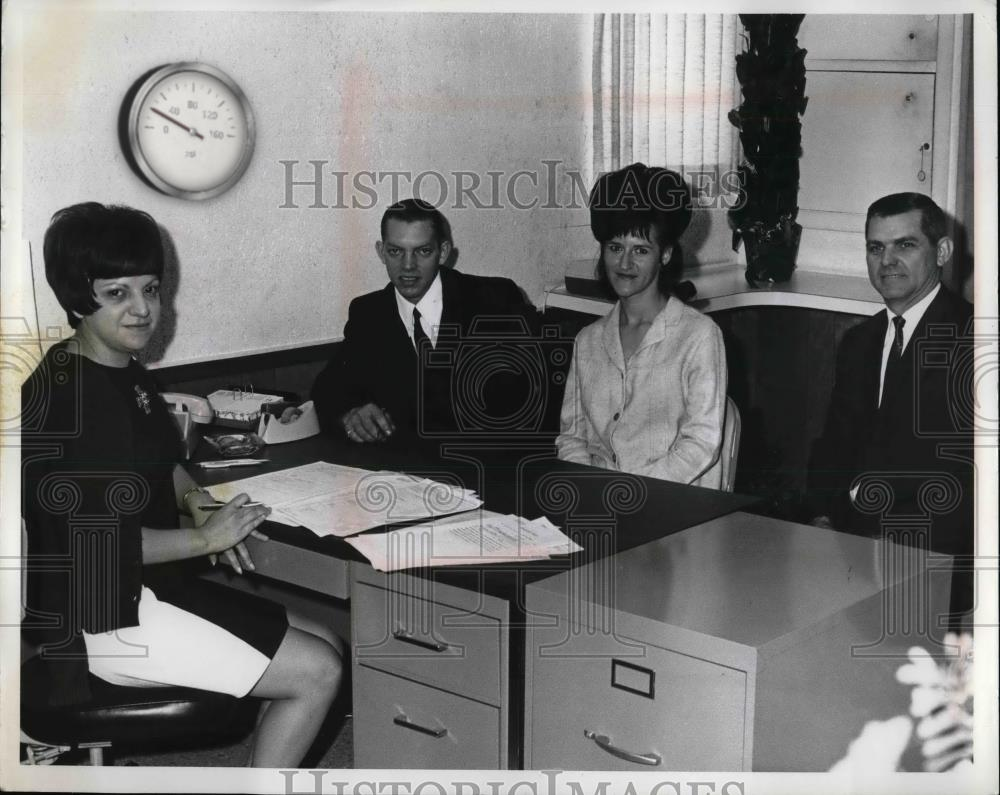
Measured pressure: 20,psi
